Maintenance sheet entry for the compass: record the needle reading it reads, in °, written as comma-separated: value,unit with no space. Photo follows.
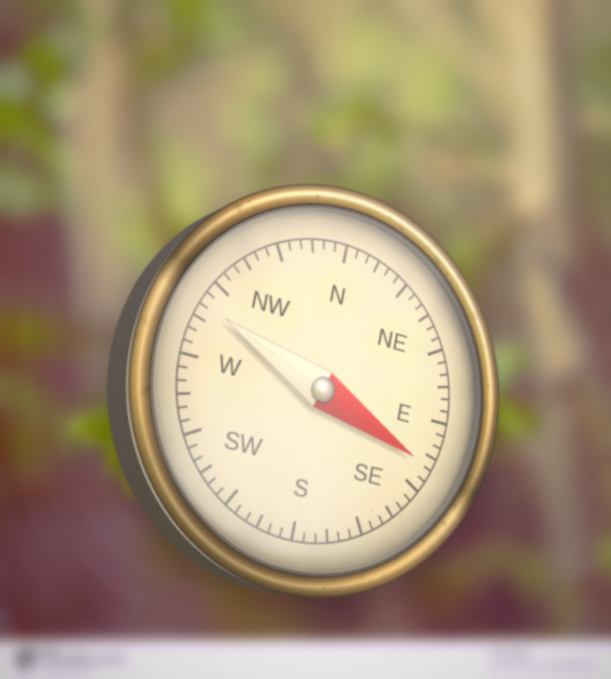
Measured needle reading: 110,°
